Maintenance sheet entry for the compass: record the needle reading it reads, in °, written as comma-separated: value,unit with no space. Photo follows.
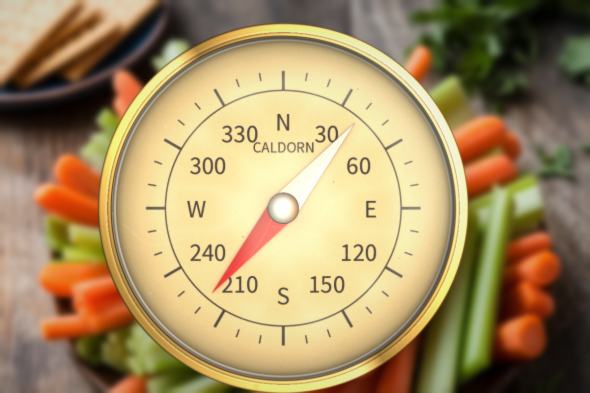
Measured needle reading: 220,°
